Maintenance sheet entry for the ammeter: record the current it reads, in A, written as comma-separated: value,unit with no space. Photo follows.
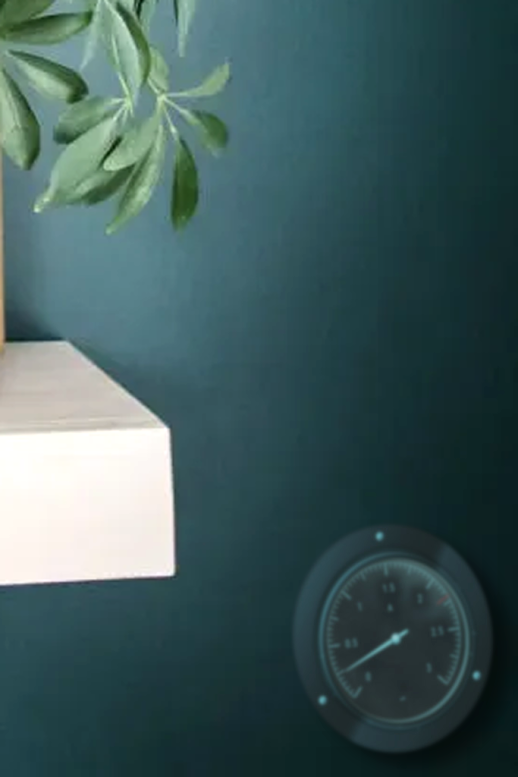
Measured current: 0.25,A
